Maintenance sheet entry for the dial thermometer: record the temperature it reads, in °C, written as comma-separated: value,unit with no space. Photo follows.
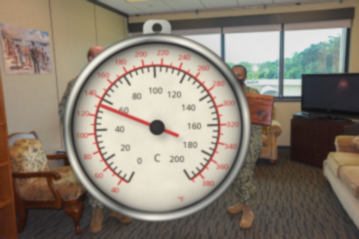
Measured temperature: 56,°C
